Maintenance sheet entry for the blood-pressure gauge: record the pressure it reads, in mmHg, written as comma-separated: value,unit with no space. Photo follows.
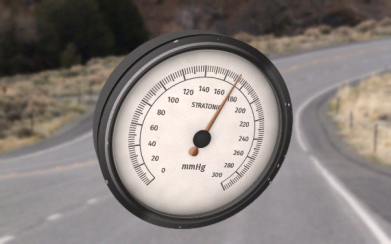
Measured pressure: 170,mmHg
